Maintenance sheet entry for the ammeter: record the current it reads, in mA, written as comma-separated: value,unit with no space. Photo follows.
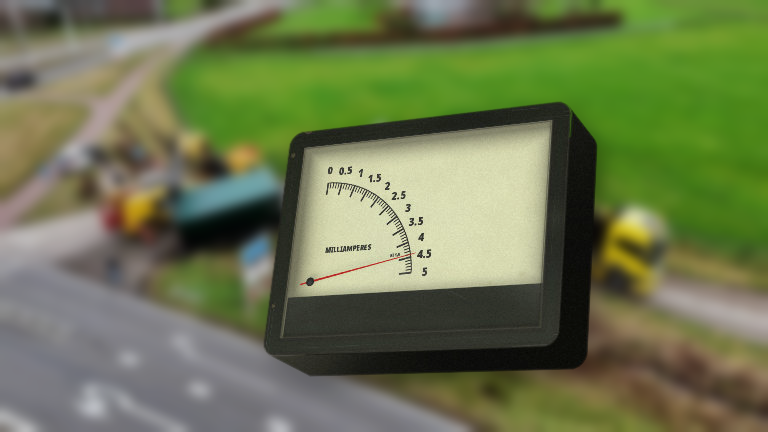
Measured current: 4.5,mA
